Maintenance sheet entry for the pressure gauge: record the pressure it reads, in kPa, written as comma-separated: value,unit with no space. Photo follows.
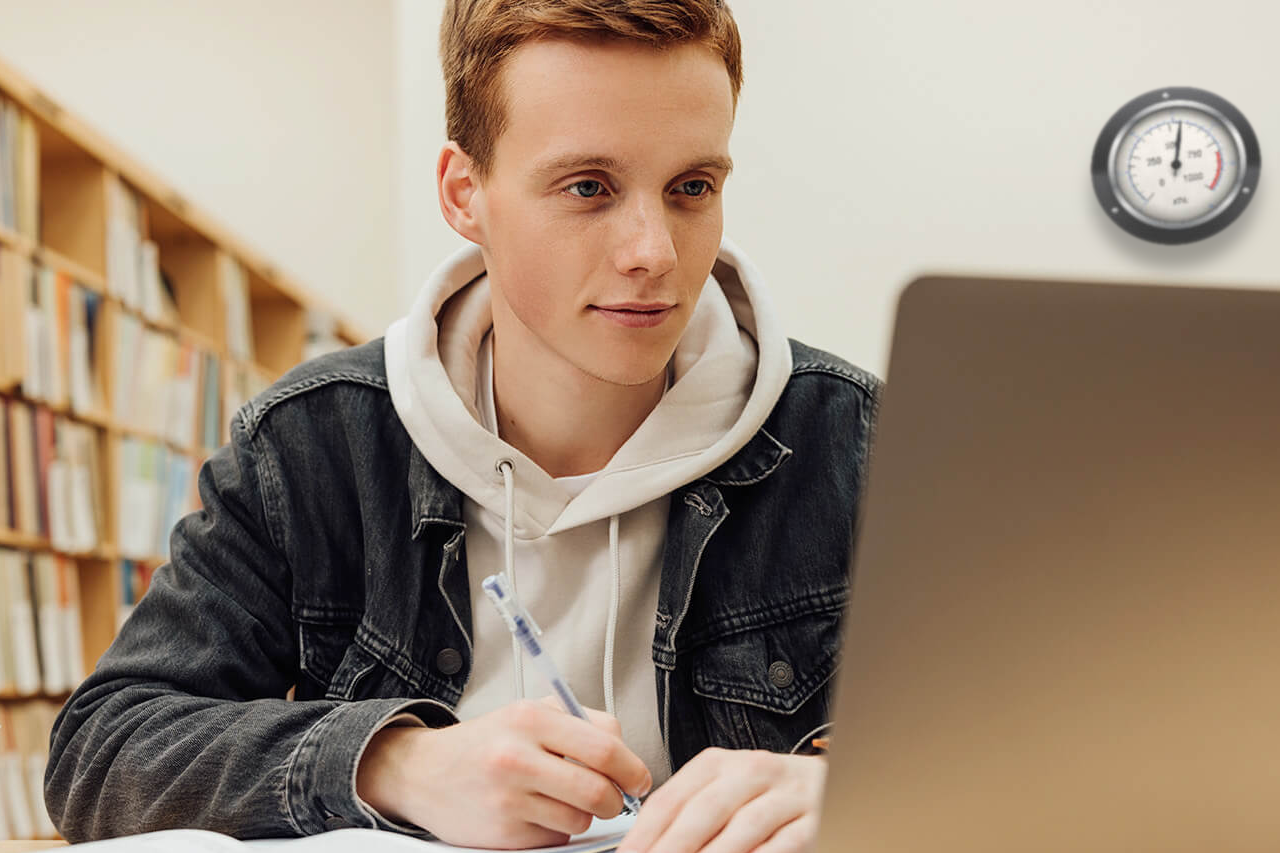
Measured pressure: 550,kPa
